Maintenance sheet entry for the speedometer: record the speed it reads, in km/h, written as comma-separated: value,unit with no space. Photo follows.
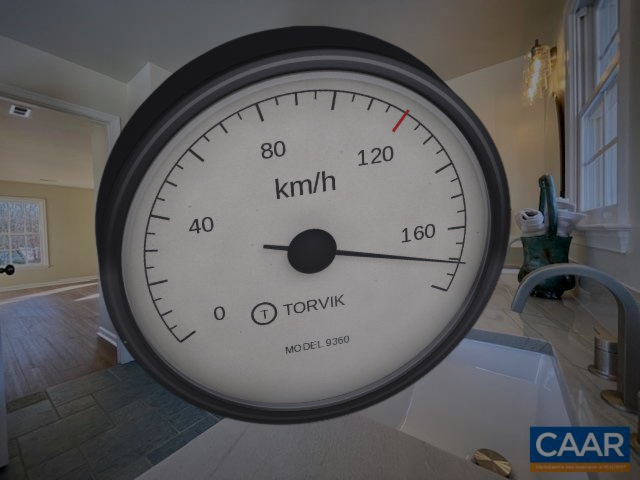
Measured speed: 170,km/h
